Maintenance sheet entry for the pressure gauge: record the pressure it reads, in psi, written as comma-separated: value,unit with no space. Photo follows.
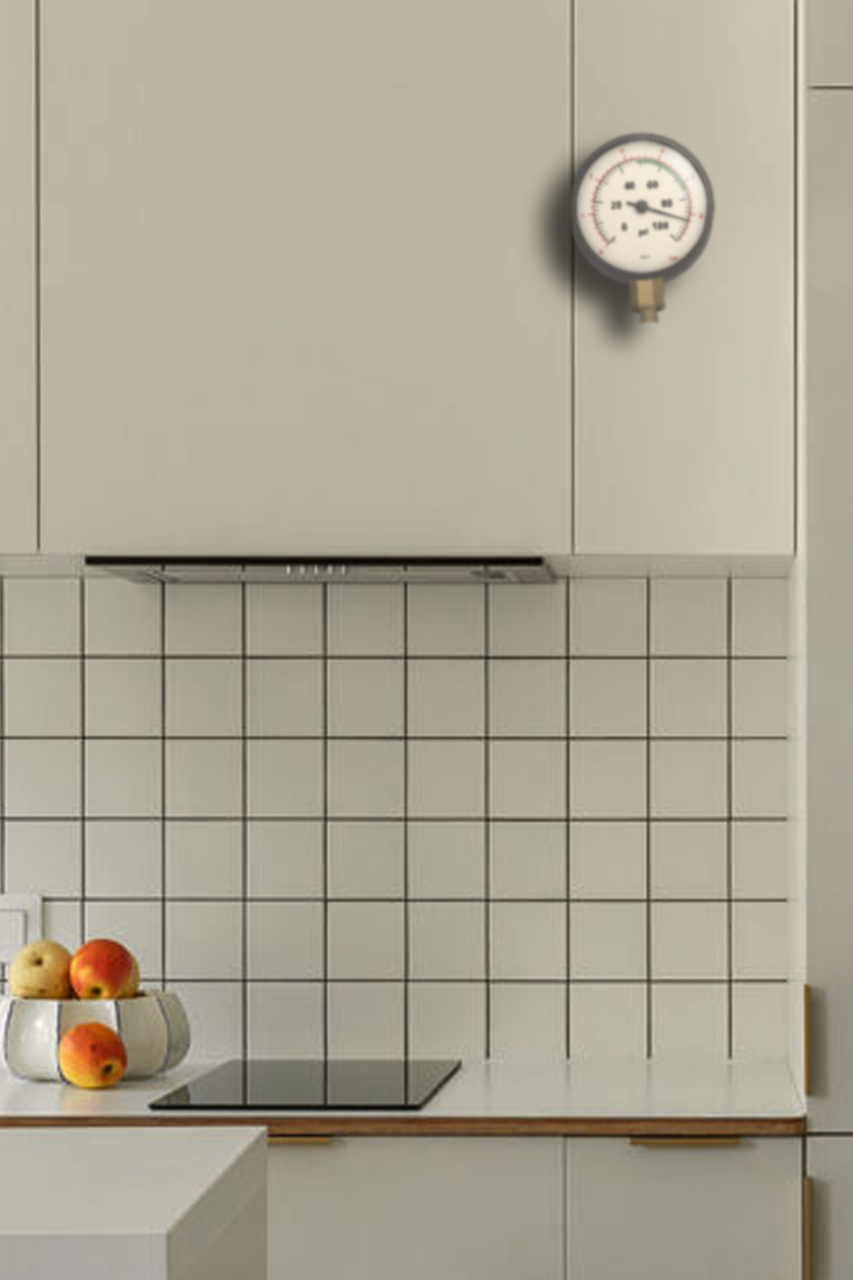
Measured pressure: 90,psi
